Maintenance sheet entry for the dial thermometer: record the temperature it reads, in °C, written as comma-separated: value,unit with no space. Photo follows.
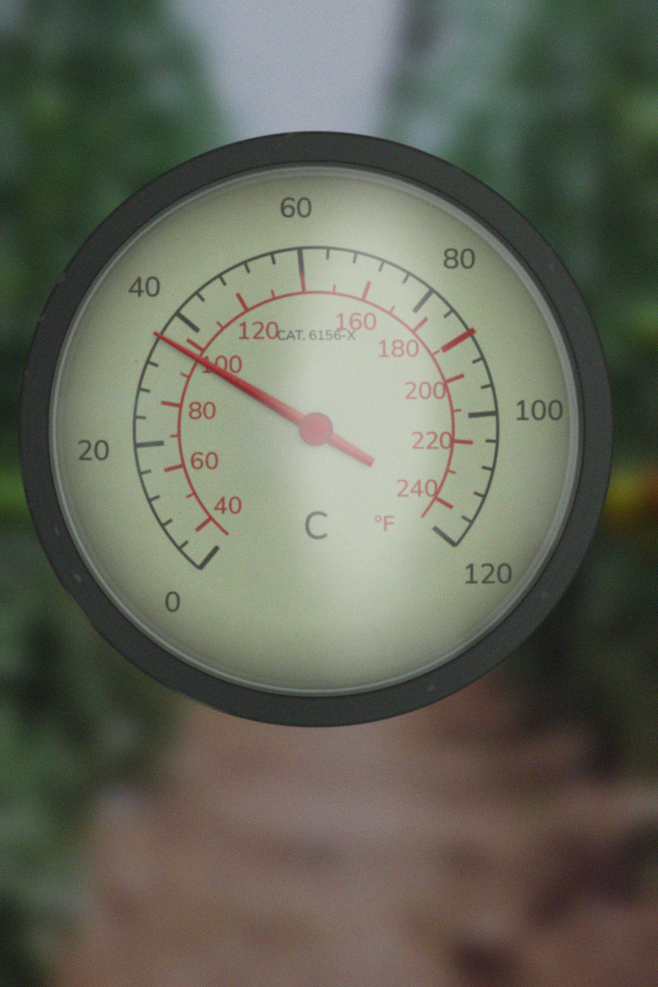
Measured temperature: 36,°C
